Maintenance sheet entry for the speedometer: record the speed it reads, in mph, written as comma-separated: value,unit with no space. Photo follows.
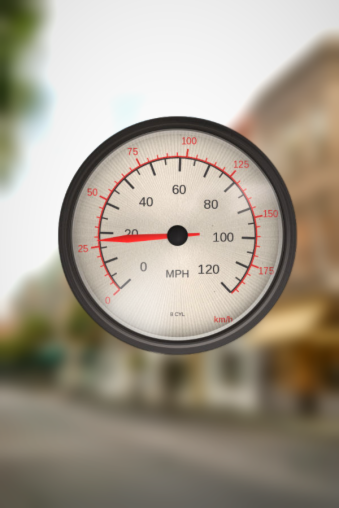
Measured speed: 17.5,mph
